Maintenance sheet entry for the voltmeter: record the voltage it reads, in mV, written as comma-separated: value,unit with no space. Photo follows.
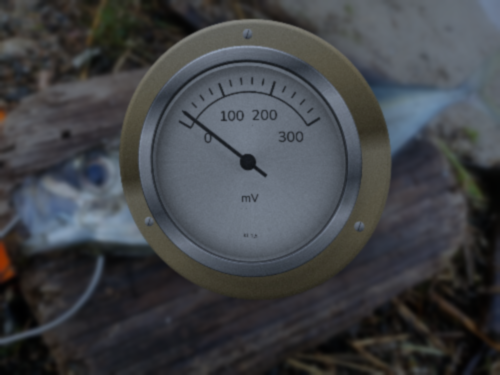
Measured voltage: 20,mV
